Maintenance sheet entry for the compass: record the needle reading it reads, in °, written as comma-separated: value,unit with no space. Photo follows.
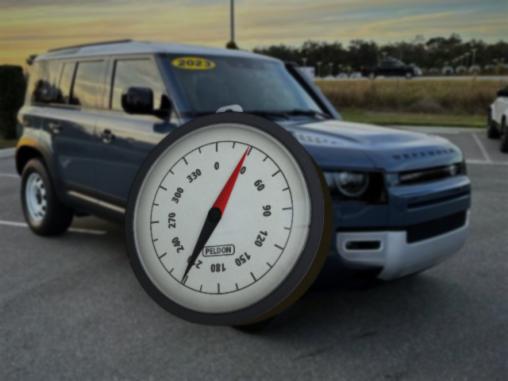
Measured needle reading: 30,°
